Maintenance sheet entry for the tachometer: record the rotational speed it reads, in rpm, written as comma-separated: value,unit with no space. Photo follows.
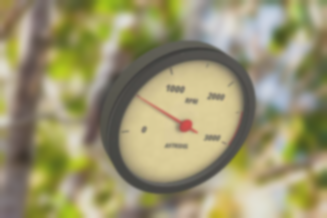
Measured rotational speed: 500,rpm
